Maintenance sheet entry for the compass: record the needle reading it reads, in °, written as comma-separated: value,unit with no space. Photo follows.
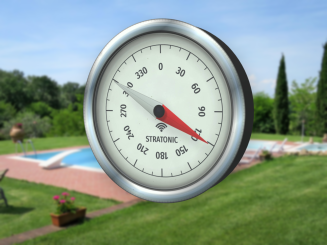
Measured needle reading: 120,°
